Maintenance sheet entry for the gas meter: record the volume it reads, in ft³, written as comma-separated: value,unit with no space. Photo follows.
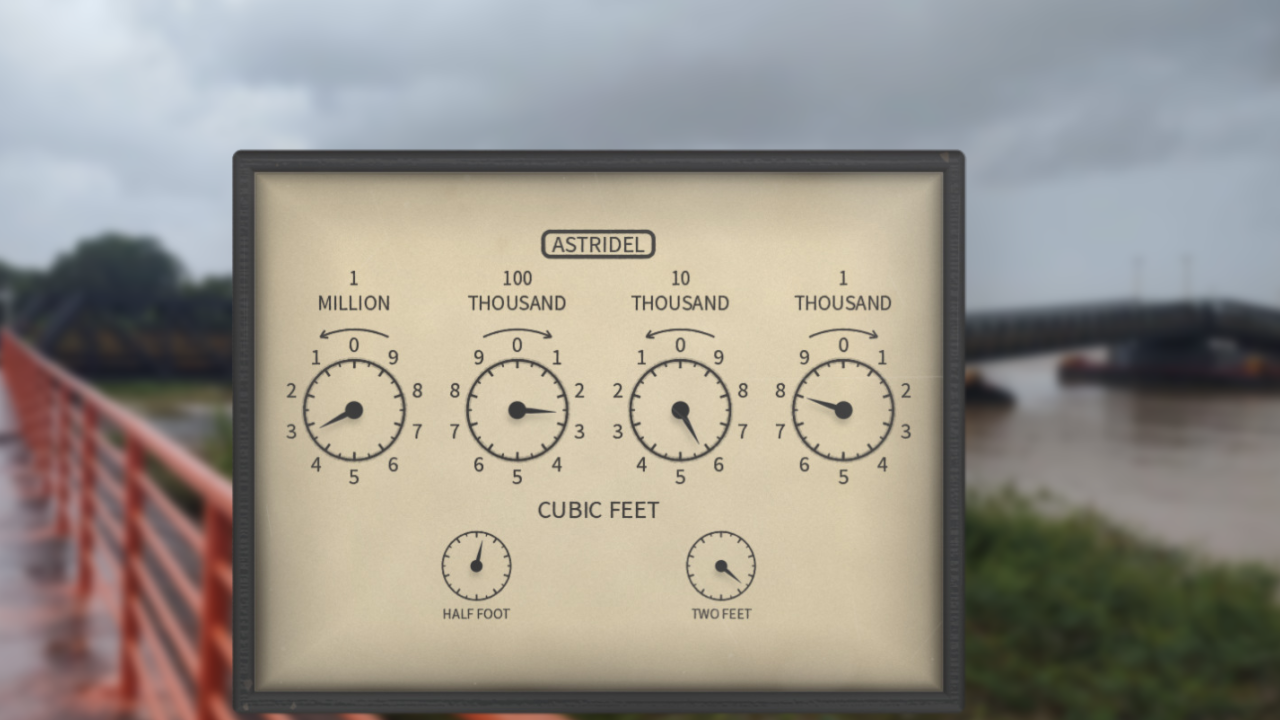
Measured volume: 325800,ft³
